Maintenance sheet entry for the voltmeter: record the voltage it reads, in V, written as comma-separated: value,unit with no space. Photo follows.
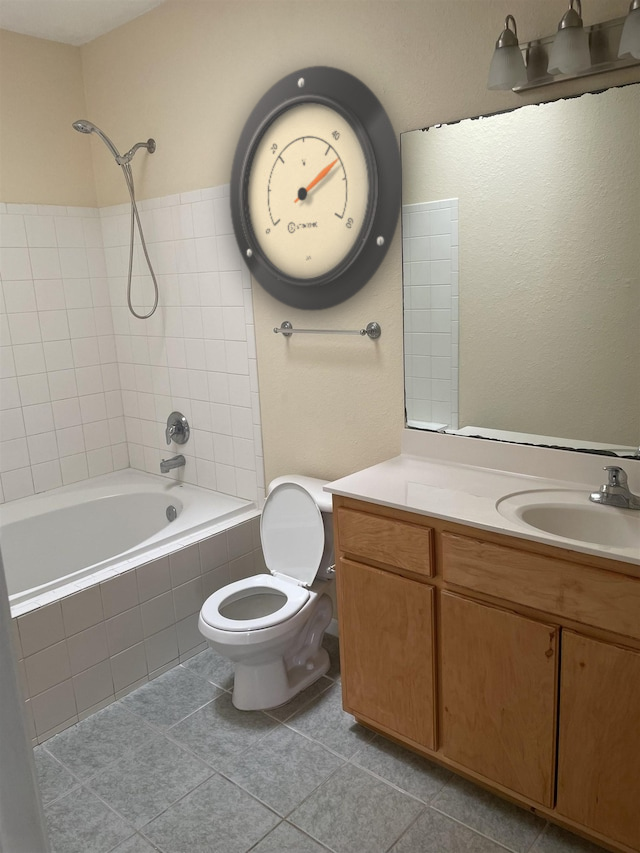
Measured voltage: 45,V
